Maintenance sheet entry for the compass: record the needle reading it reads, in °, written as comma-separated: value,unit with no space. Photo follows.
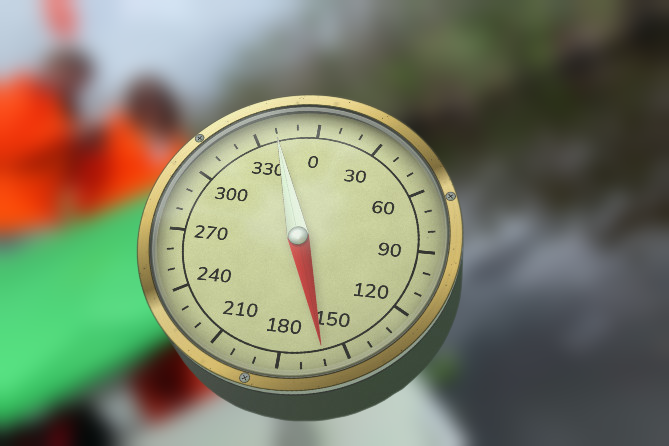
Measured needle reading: 160,°
